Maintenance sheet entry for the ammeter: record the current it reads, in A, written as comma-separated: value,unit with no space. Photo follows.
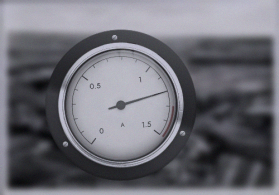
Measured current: 1.2,A
